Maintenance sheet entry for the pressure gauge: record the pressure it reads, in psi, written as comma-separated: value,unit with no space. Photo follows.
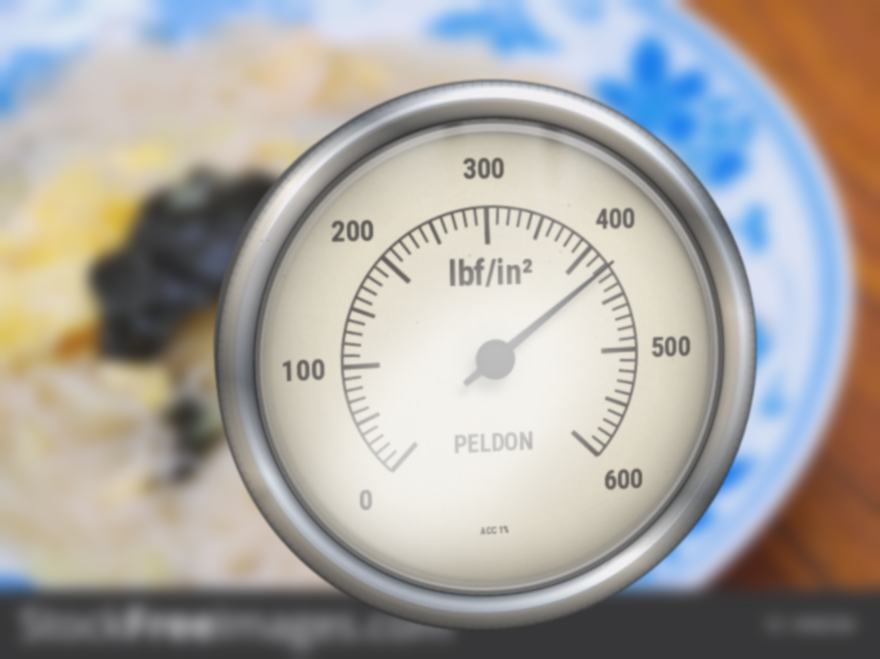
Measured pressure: 420,psi
